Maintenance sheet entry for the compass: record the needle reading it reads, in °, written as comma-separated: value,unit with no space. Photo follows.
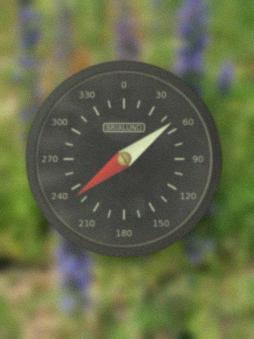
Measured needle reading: 232.5,°
